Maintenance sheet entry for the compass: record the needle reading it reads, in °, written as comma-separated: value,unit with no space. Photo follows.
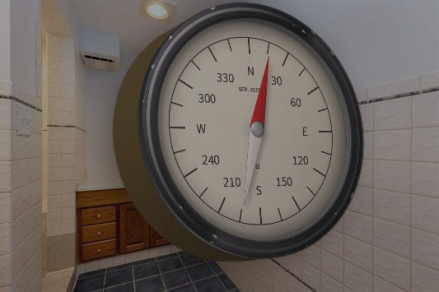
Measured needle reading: 15,°
